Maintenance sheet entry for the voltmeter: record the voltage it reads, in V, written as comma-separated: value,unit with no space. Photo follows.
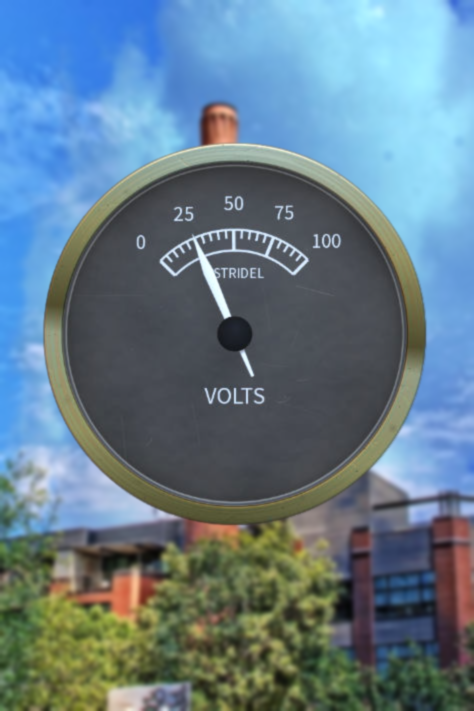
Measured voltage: 25,V
